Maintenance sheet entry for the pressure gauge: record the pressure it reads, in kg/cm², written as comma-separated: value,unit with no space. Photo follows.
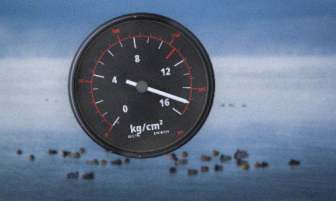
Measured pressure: 15,kg/cm²
